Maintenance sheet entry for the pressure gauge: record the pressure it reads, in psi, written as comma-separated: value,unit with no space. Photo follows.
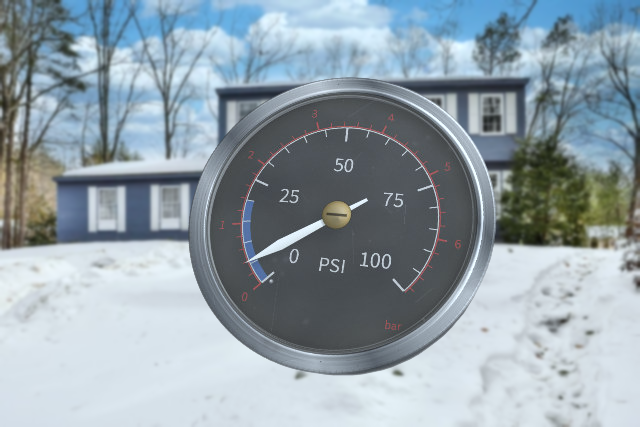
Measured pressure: 5,psi
